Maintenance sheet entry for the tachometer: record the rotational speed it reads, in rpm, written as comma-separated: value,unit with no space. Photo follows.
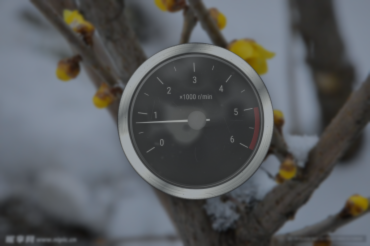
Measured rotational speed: 750,rpm
